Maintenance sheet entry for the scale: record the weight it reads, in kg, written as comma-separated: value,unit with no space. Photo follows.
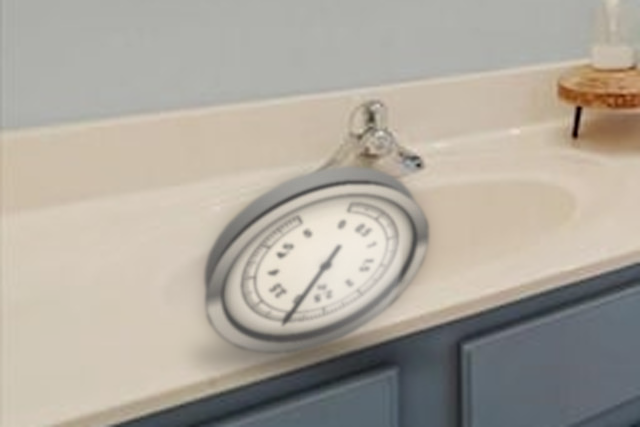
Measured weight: 3,kg
